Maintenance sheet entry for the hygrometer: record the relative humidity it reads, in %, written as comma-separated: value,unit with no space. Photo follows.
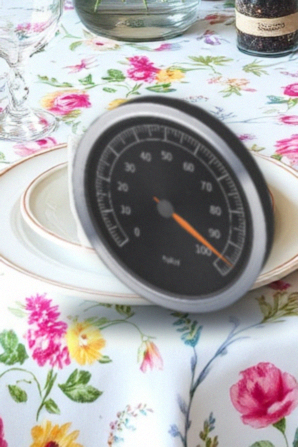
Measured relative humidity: 95,%
